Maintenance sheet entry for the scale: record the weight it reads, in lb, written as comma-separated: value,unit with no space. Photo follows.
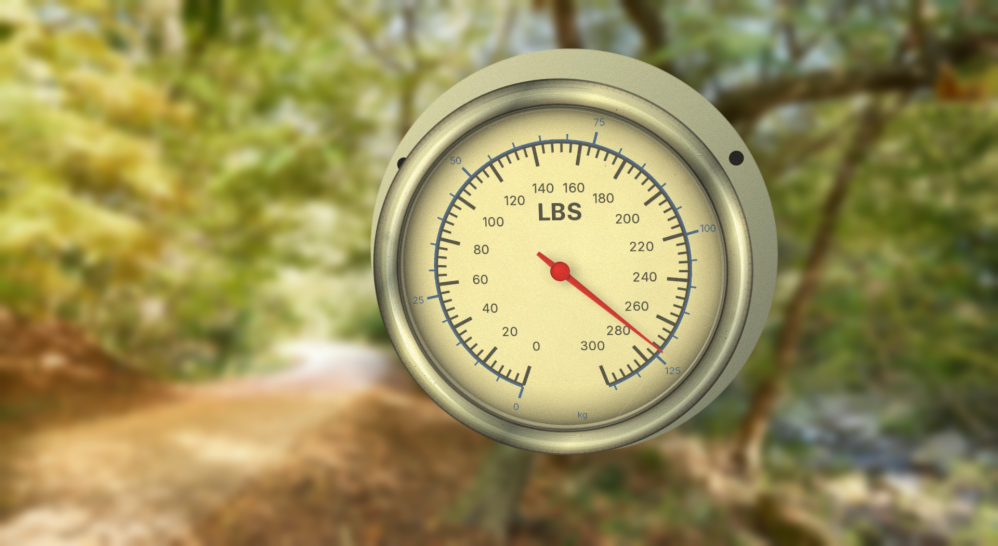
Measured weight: 272,lb
